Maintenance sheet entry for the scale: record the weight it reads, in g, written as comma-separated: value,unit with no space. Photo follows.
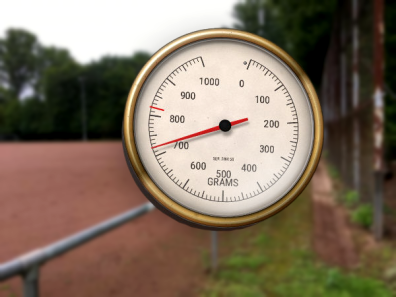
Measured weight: 720,g
